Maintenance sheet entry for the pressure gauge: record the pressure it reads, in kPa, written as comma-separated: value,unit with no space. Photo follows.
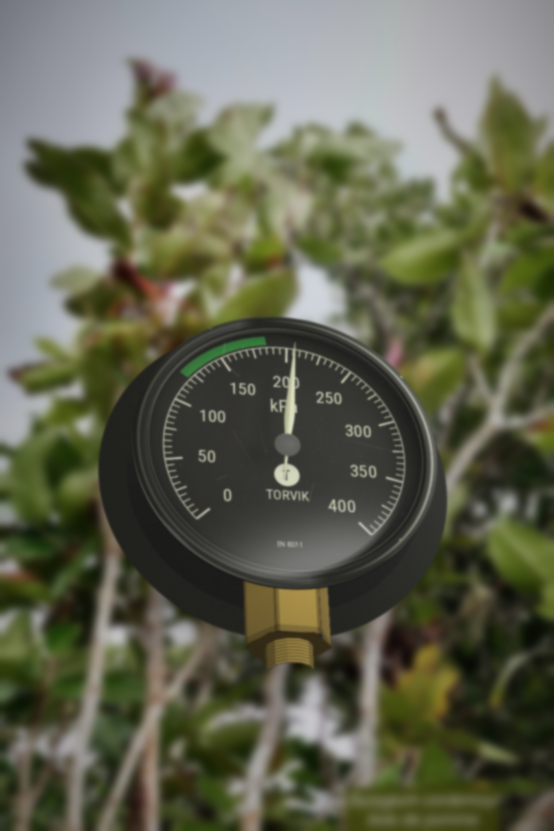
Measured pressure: 205,kPa
